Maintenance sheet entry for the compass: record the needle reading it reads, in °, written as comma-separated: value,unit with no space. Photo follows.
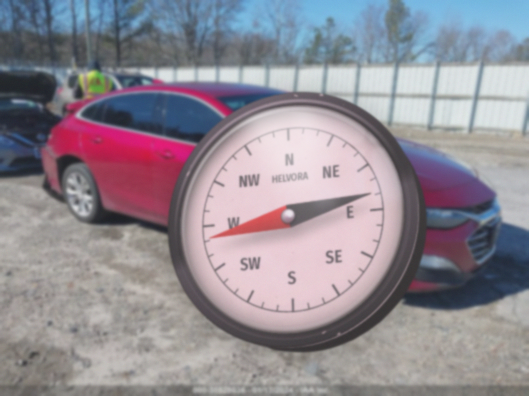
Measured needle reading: 260,°
